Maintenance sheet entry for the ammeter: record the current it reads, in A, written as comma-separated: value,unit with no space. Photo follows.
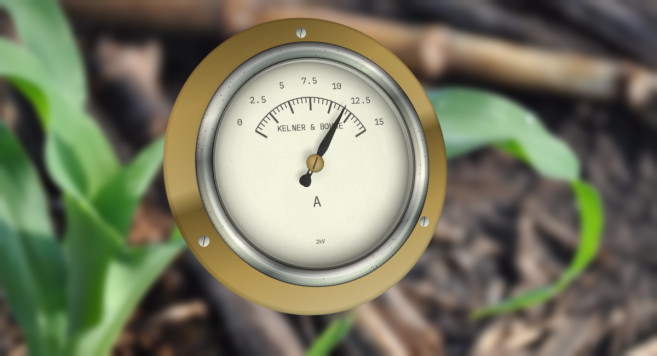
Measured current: 11.5,A
